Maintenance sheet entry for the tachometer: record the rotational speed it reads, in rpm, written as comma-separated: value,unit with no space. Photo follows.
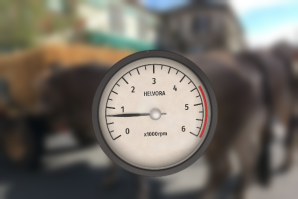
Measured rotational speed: 750,rpm
